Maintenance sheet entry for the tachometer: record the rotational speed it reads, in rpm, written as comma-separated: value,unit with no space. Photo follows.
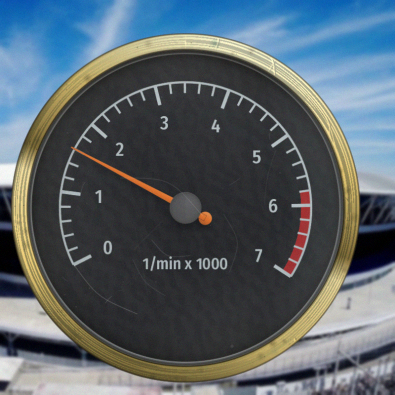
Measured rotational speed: 1600,rpm
